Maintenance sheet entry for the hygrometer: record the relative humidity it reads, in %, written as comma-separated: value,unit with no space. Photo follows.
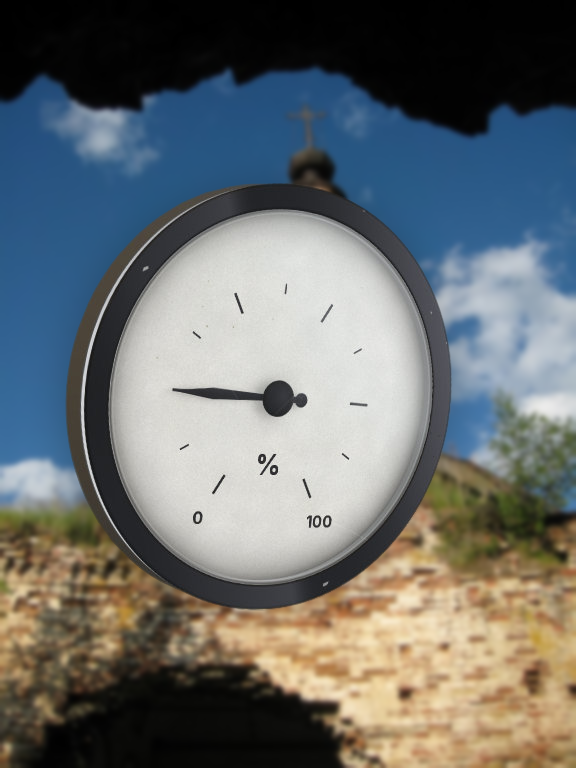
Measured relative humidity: 20,%
